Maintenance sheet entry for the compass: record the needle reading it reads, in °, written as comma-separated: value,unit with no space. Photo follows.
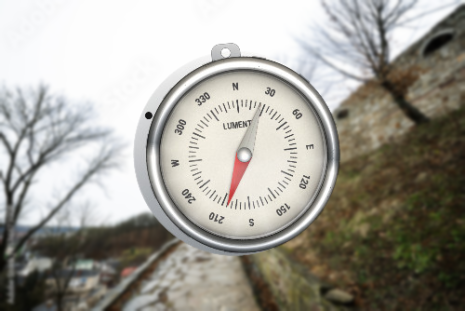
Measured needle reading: 205,°
